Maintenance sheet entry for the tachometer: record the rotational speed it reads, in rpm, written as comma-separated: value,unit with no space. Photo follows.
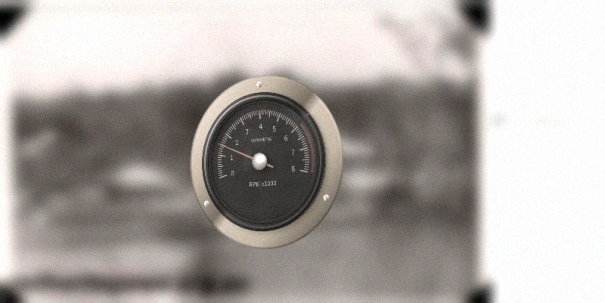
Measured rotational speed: 1500,rpm
